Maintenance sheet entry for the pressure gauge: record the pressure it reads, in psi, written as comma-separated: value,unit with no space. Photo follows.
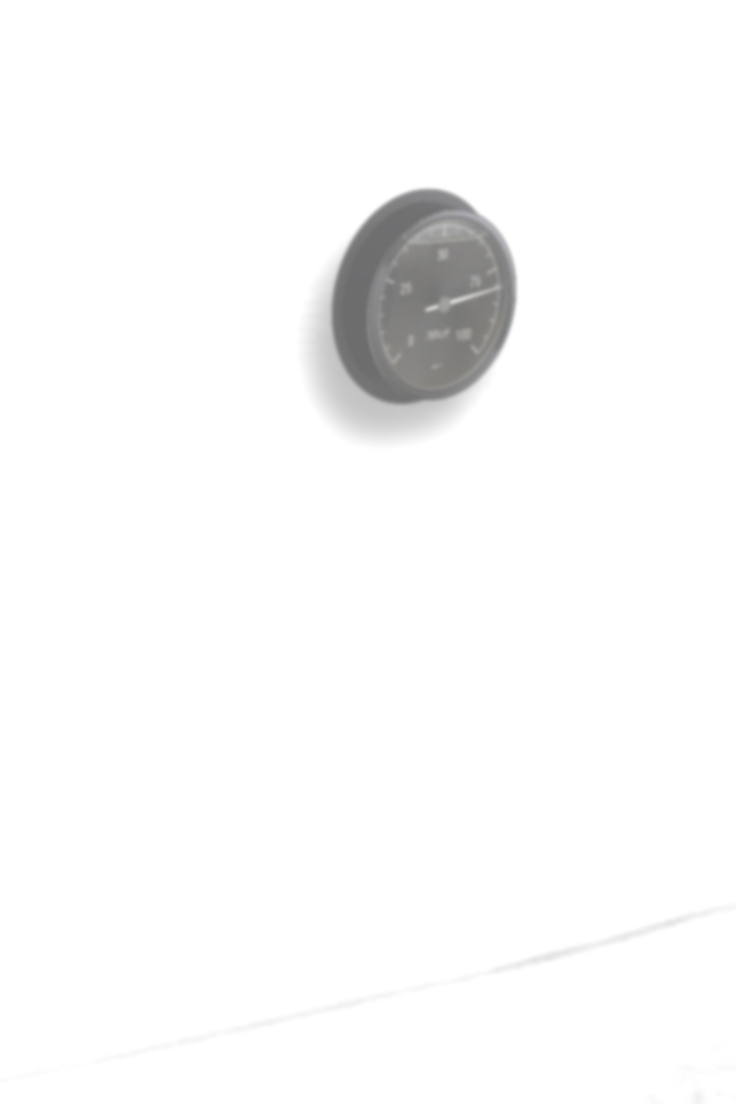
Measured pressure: 80,psi
